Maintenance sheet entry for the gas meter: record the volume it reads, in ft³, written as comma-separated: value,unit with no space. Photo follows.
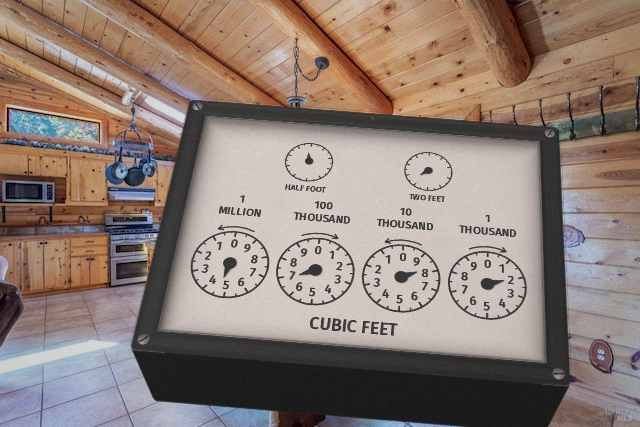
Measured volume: 468200,ft³
